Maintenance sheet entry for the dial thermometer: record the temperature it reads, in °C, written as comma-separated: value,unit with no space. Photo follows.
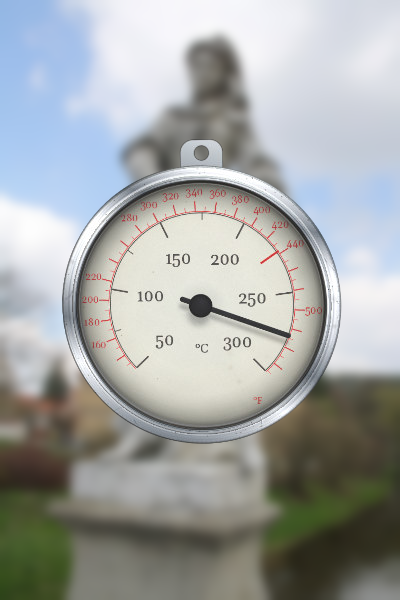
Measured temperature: 275,°C
